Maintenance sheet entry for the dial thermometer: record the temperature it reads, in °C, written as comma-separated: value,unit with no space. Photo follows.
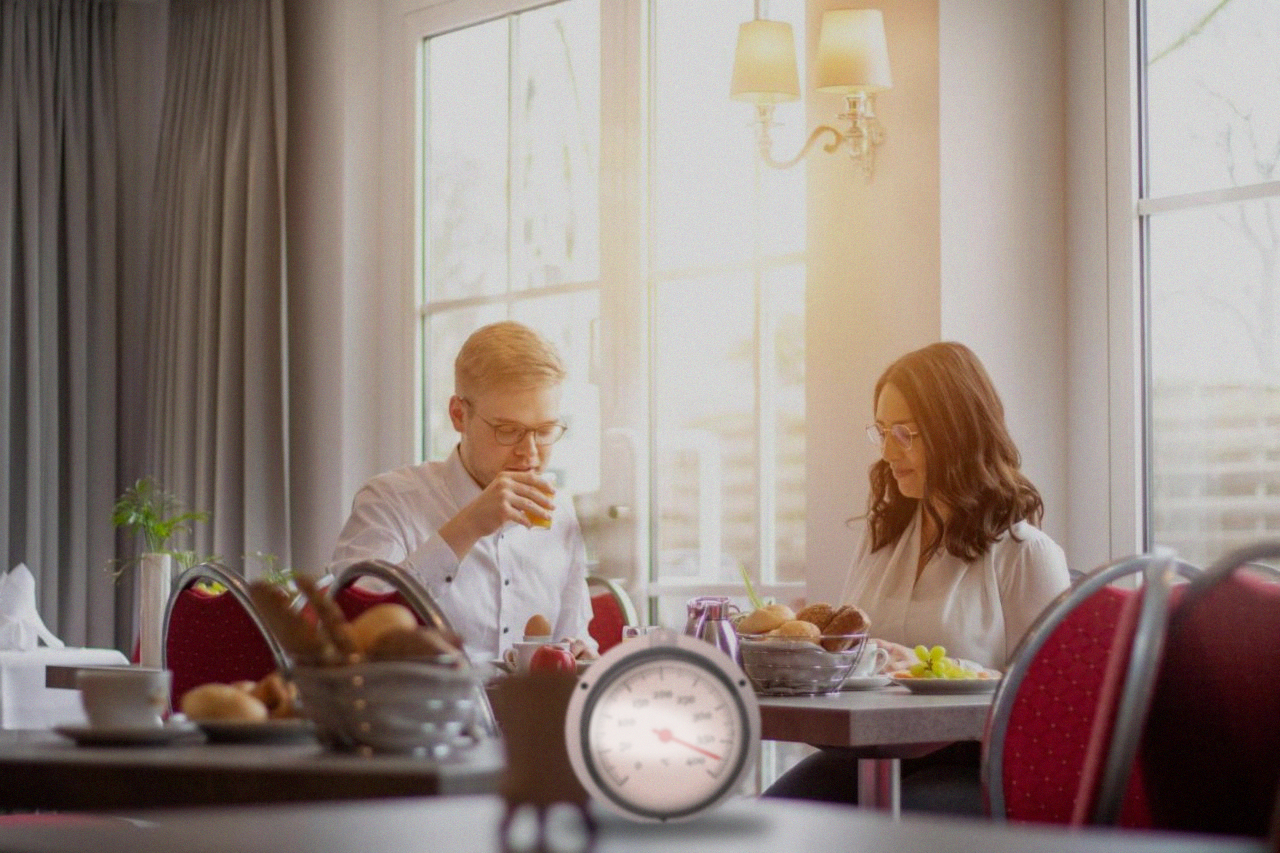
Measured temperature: 375,°C
